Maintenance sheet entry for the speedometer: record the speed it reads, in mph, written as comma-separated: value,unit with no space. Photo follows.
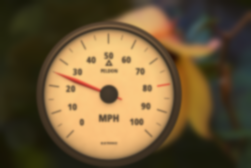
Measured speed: 25,mph
